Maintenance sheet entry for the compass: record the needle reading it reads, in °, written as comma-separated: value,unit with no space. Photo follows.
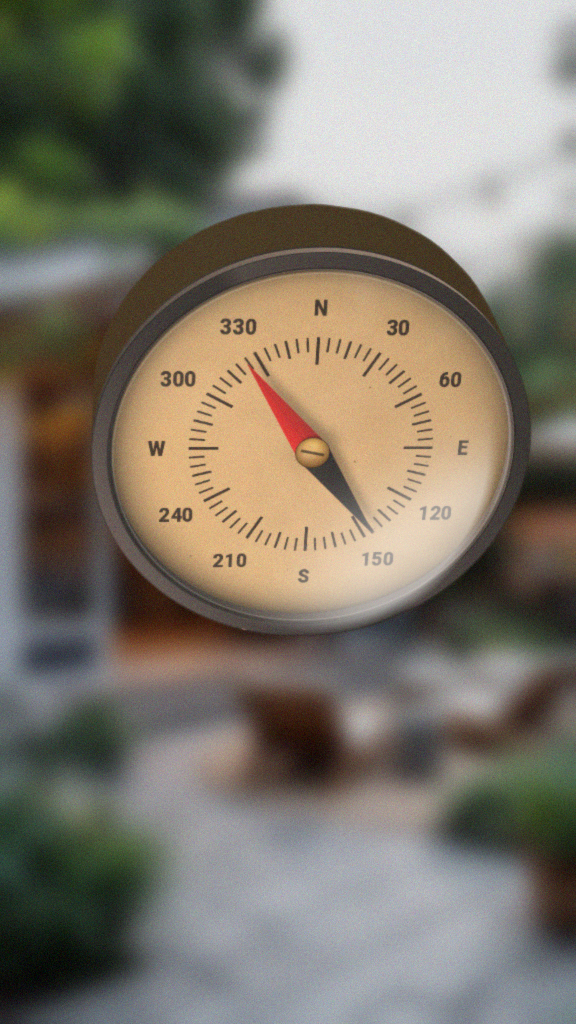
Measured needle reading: 325,°
